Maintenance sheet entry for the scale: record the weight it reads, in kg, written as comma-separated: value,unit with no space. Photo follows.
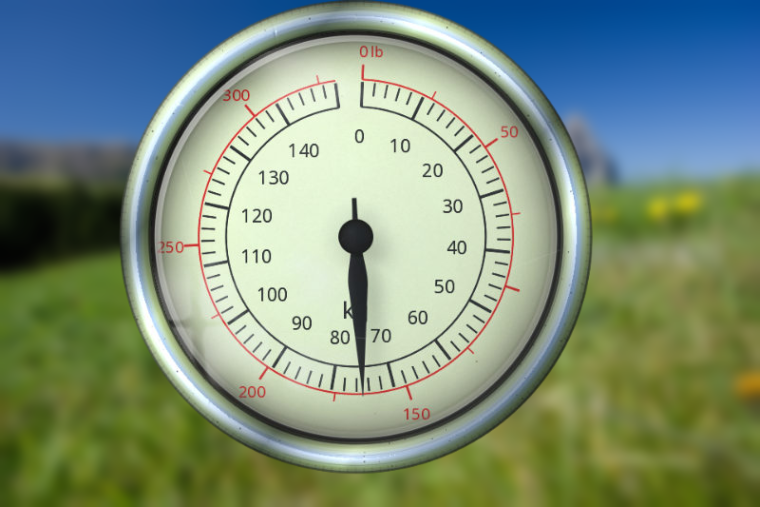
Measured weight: 75,kg
